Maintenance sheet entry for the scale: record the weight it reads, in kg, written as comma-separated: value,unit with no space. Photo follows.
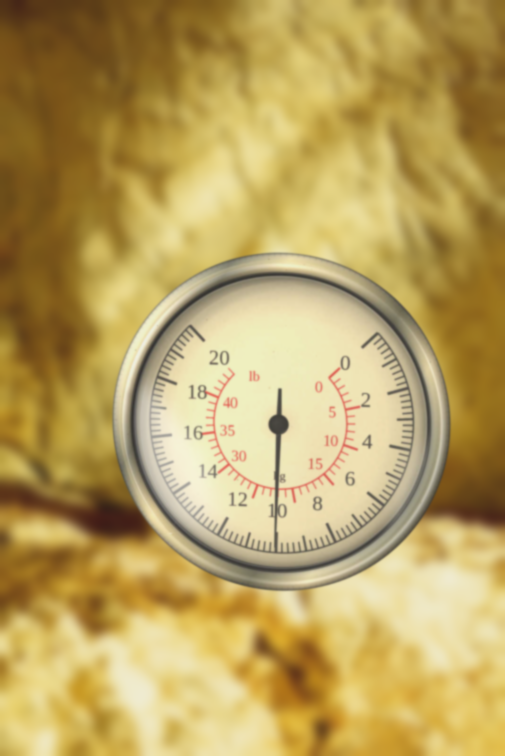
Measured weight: 10,kg
